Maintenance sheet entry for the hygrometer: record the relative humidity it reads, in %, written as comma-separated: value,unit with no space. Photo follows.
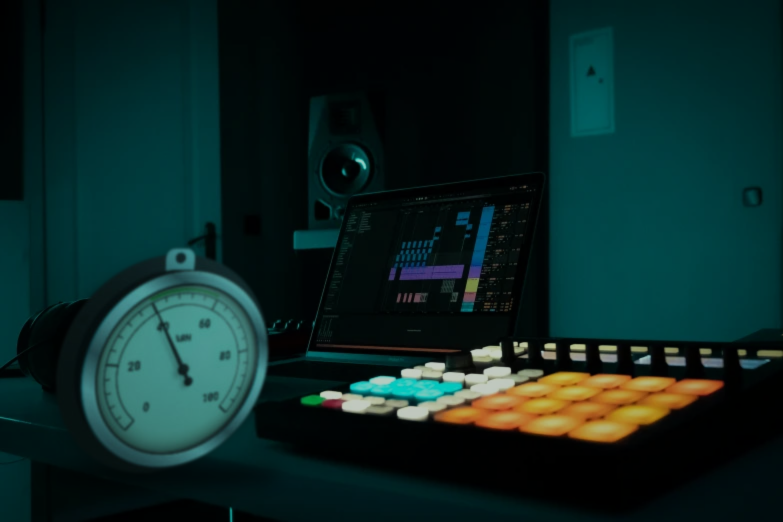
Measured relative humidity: 40,%
